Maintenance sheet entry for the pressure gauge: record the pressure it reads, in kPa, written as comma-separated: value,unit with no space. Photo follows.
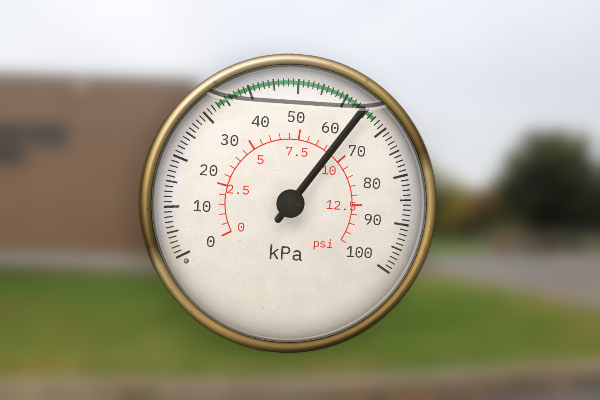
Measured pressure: 64,kPa
